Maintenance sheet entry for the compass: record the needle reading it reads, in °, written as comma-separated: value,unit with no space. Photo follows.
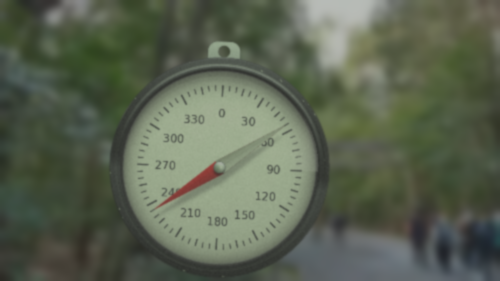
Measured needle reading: 235,°
